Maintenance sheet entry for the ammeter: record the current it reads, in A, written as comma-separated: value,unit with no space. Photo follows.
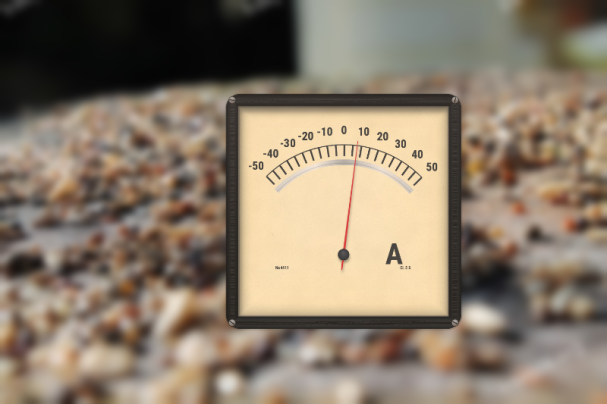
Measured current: 7.5,A
